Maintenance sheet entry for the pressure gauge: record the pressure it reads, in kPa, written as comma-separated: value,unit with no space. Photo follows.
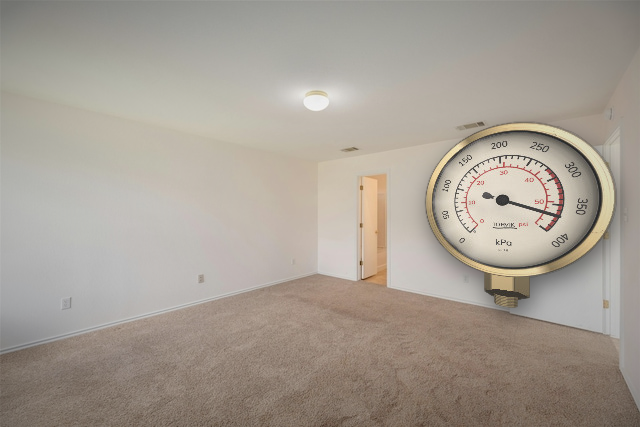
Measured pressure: 370,kPa
